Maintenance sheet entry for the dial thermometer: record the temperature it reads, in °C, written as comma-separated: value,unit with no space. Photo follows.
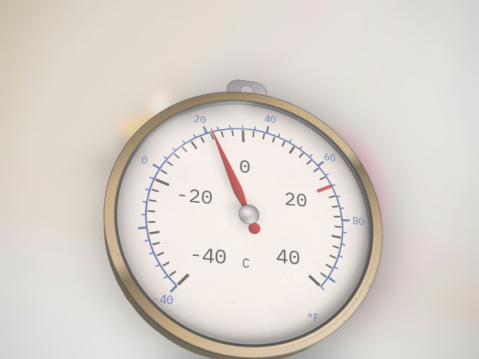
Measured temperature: -6,°C
